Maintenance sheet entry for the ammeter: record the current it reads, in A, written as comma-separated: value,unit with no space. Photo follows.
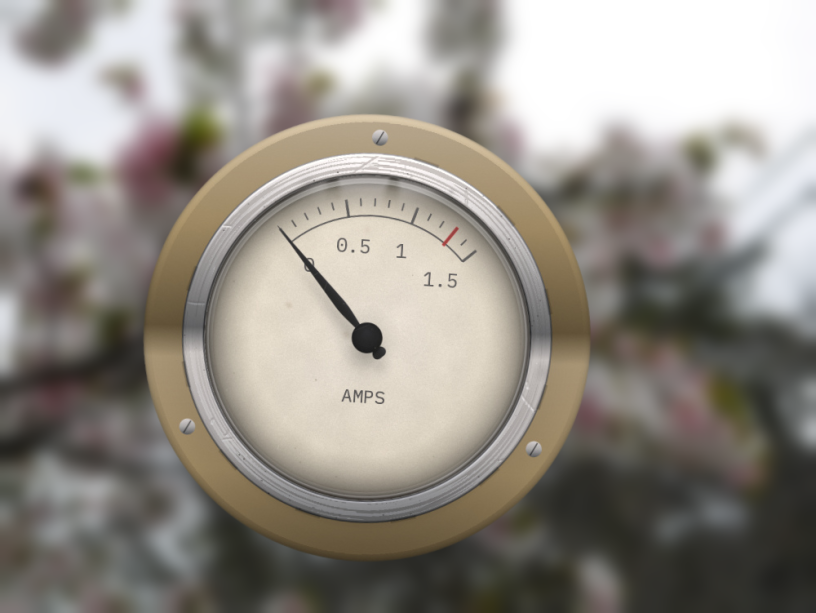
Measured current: 0,A
